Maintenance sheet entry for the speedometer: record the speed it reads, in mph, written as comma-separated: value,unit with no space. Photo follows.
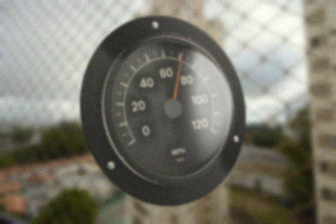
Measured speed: 70,mph
